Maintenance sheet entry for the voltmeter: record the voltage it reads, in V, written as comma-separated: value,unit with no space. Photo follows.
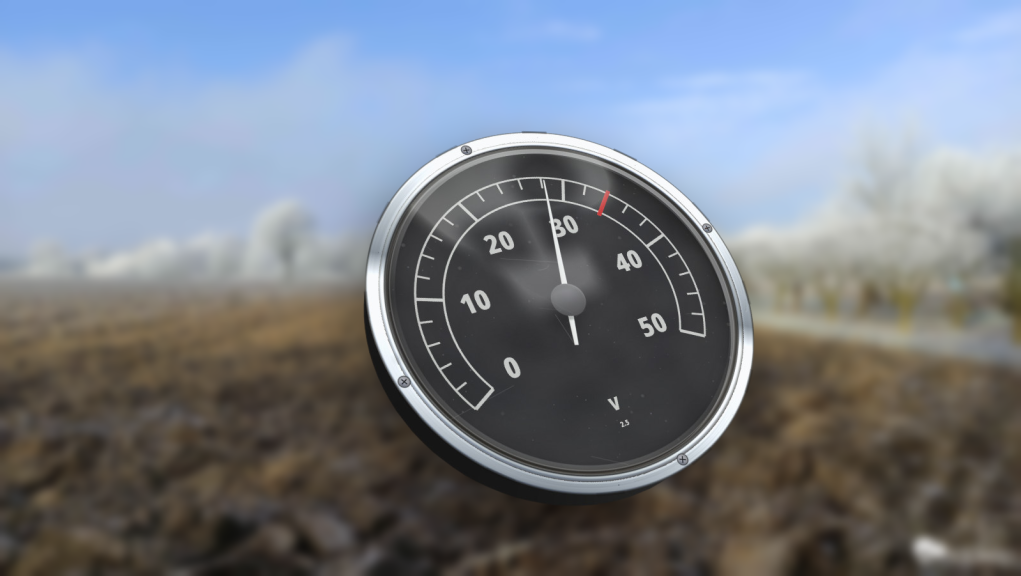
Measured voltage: 28,V
